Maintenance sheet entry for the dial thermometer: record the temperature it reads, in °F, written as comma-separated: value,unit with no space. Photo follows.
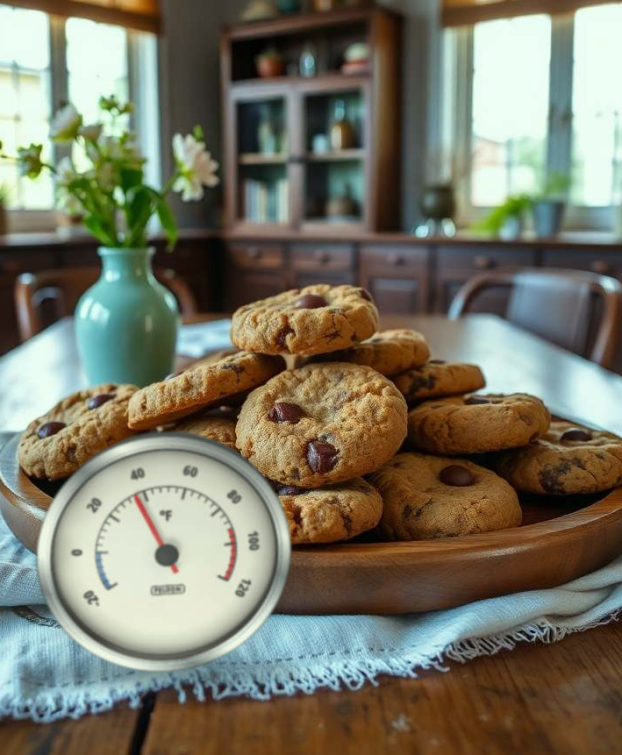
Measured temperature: 36,°F
